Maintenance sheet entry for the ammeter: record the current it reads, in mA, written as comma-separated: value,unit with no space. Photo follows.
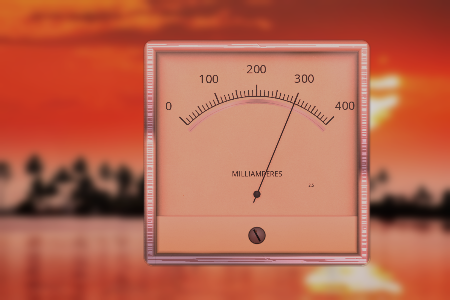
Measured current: 300,mA
